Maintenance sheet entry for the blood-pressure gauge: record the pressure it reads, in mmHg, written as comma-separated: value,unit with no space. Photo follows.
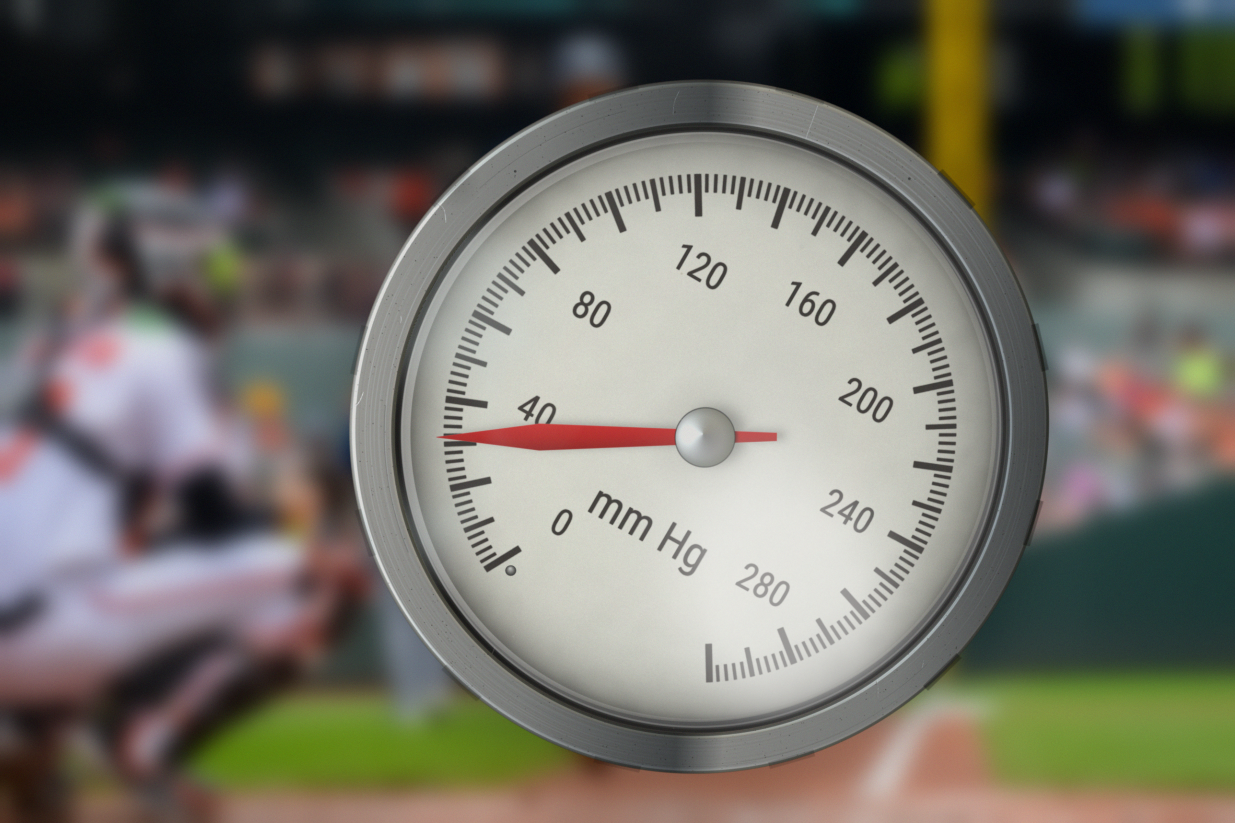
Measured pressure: 32,mmHg
